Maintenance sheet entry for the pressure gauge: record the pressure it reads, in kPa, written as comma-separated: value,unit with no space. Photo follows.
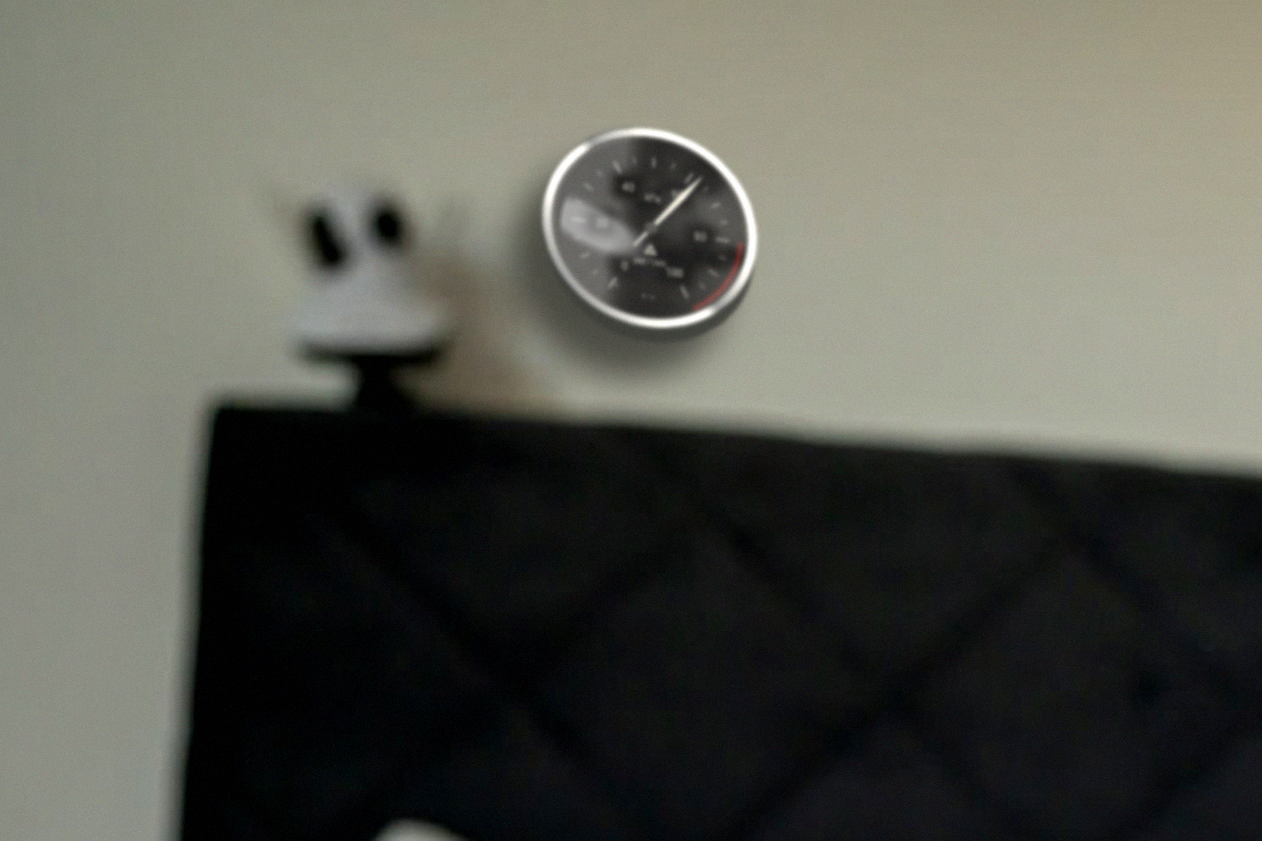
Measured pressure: 62.5,kPa
